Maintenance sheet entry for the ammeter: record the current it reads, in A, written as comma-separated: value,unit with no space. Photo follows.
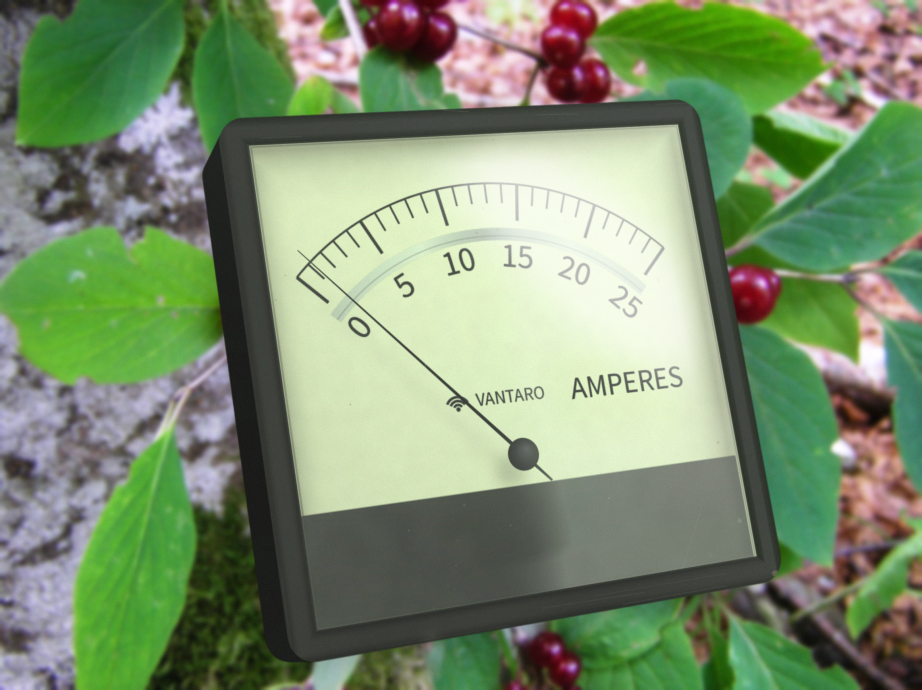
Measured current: 1,A
